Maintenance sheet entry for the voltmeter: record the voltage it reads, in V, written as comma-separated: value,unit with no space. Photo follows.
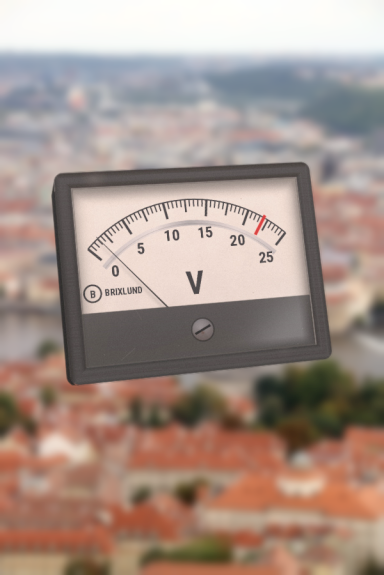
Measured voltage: 1.5,V
